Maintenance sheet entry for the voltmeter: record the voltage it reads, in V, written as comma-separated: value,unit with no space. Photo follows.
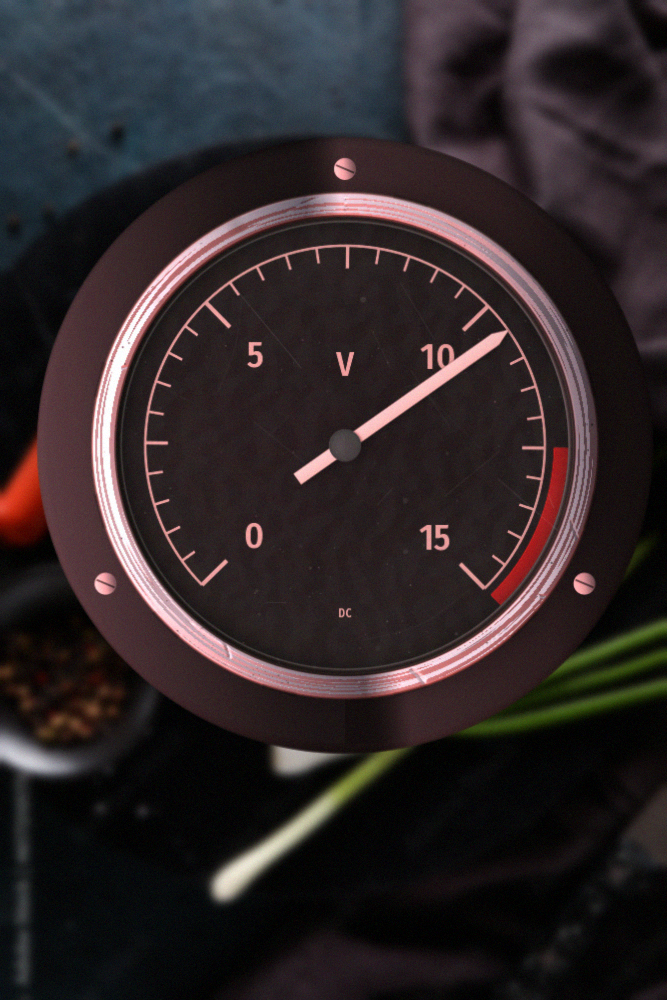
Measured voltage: 10.5,V
